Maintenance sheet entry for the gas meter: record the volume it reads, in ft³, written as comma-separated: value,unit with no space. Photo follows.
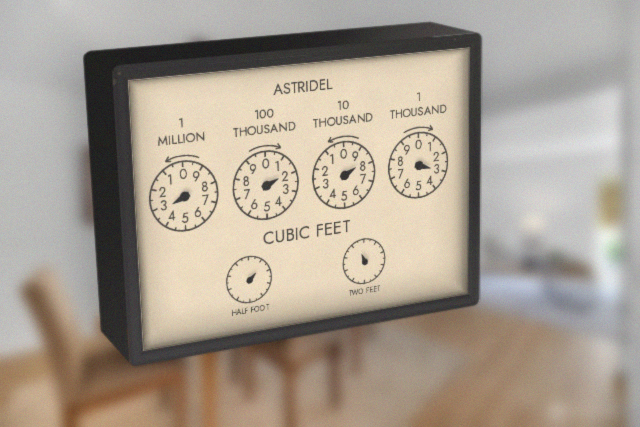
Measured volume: 318300,ft³
